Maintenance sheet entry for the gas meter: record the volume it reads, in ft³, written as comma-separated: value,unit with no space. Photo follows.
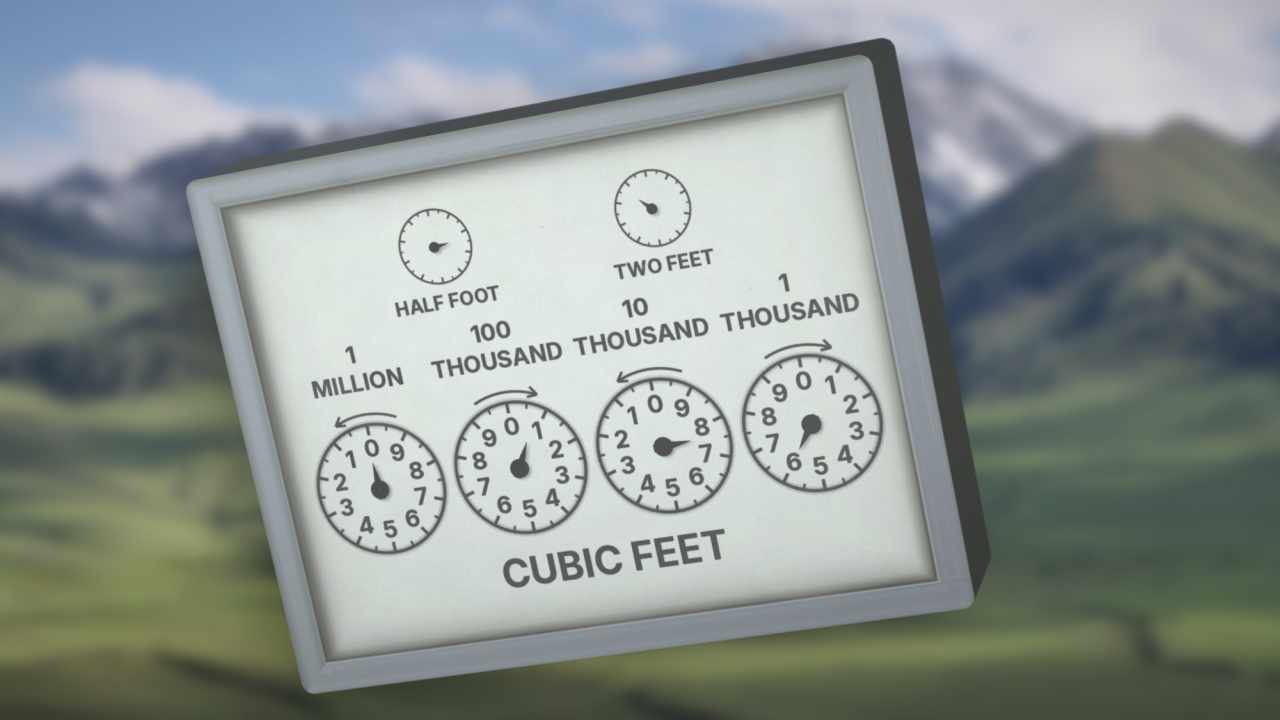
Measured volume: 7600,ft³
